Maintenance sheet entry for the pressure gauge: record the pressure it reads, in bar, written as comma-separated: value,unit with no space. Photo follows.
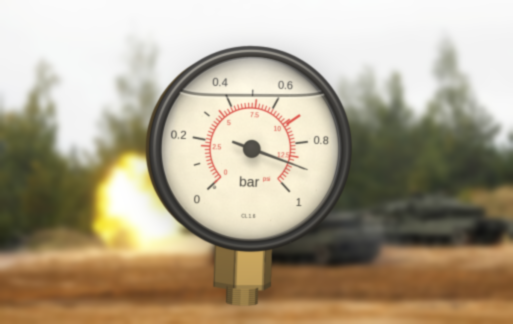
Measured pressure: 0.9,bar
